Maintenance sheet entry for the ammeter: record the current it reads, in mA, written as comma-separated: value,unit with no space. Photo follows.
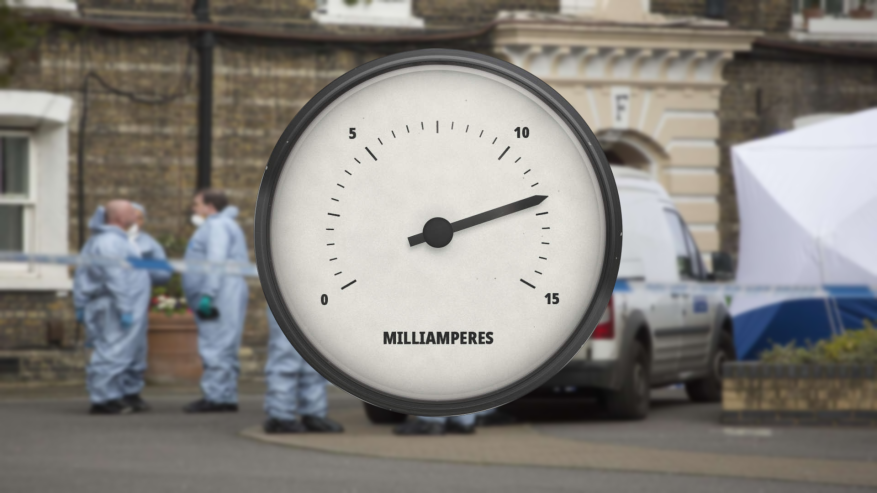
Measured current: 12,mA
